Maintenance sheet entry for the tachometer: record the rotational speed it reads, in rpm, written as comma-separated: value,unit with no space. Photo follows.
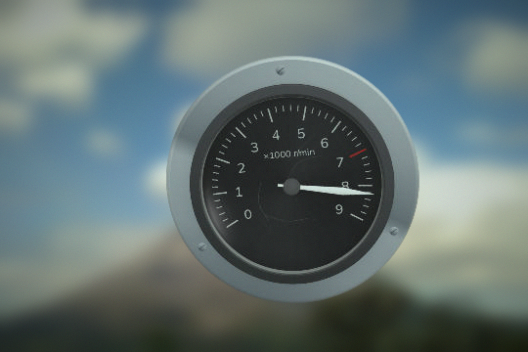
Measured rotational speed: 8200,rpm
